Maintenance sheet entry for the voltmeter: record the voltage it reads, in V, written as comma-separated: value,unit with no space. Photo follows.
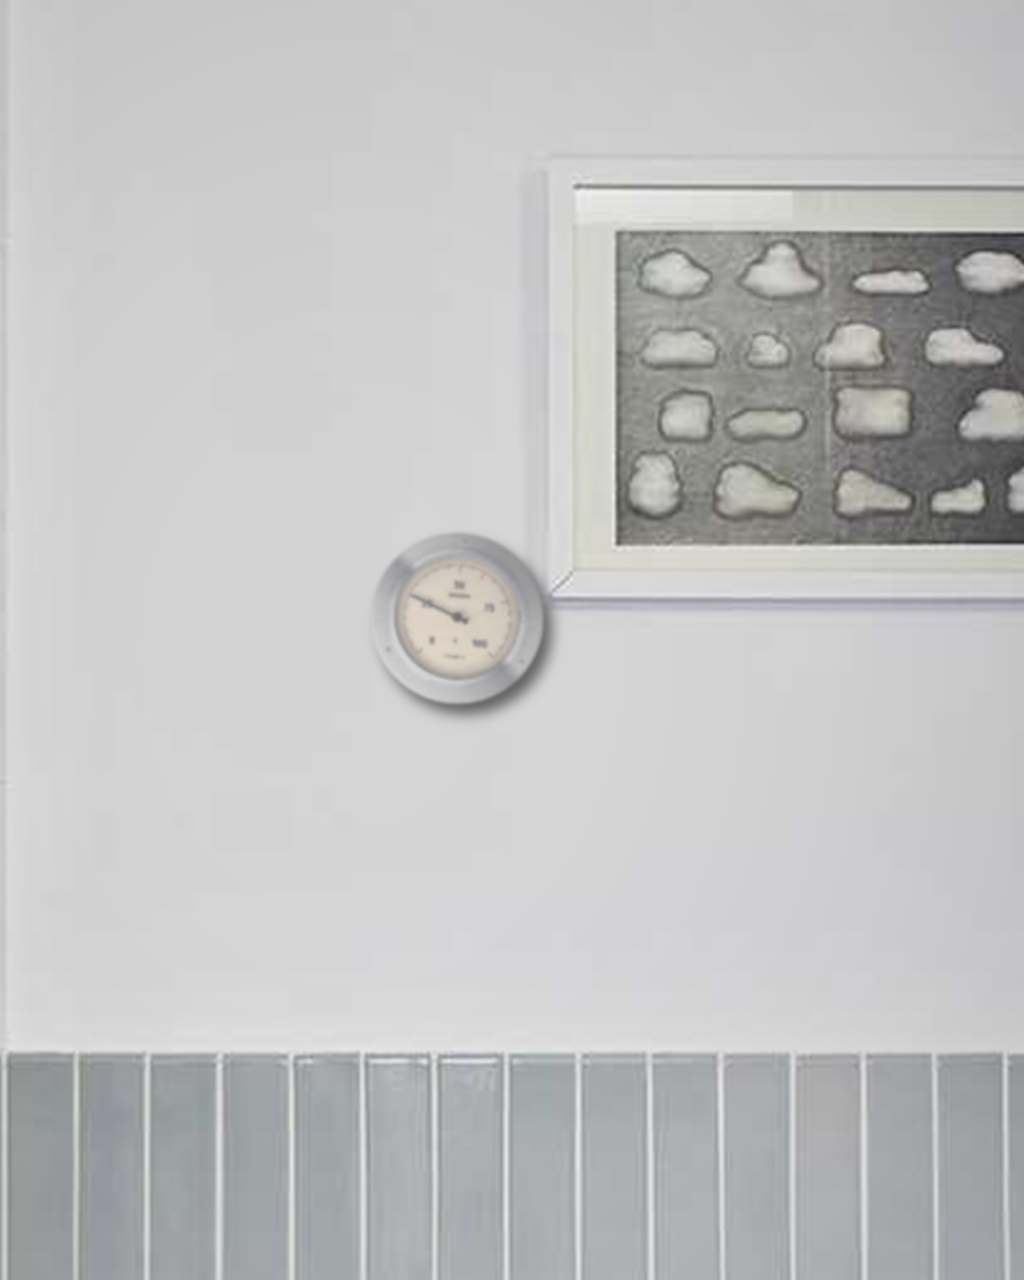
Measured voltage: 25,V
